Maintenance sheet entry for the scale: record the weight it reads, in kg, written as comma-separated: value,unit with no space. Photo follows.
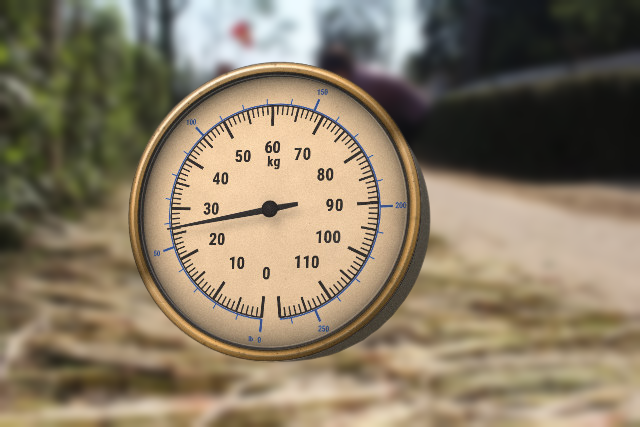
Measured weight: 26,kg
